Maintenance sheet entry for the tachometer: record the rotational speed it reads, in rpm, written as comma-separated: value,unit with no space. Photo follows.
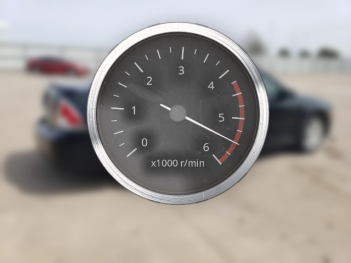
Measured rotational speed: 5500,rpm
